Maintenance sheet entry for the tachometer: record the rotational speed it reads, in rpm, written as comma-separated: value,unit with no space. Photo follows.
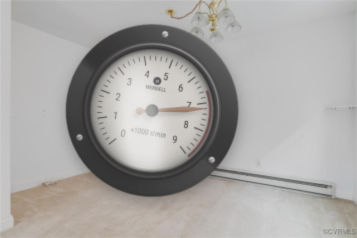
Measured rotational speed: 7200,rpm
